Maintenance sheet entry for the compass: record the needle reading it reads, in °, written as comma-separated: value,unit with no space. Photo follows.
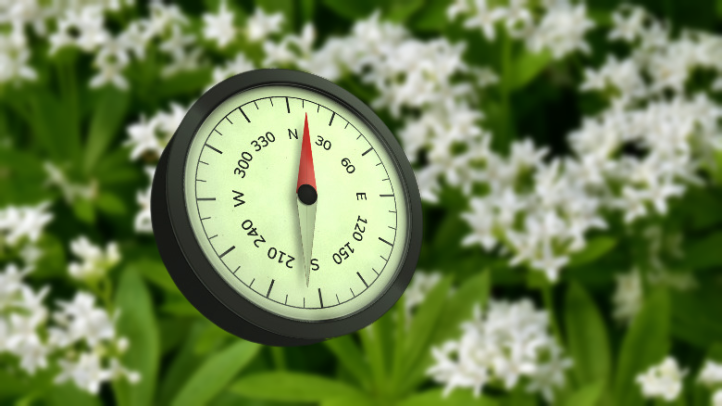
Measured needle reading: 10,°
